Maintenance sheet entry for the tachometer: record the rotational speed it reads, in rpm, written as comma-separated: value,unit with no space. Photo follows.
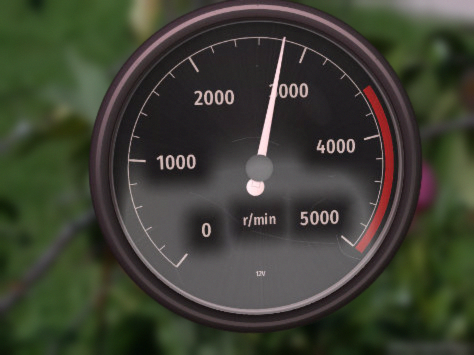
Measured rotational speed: 2800,rpm
